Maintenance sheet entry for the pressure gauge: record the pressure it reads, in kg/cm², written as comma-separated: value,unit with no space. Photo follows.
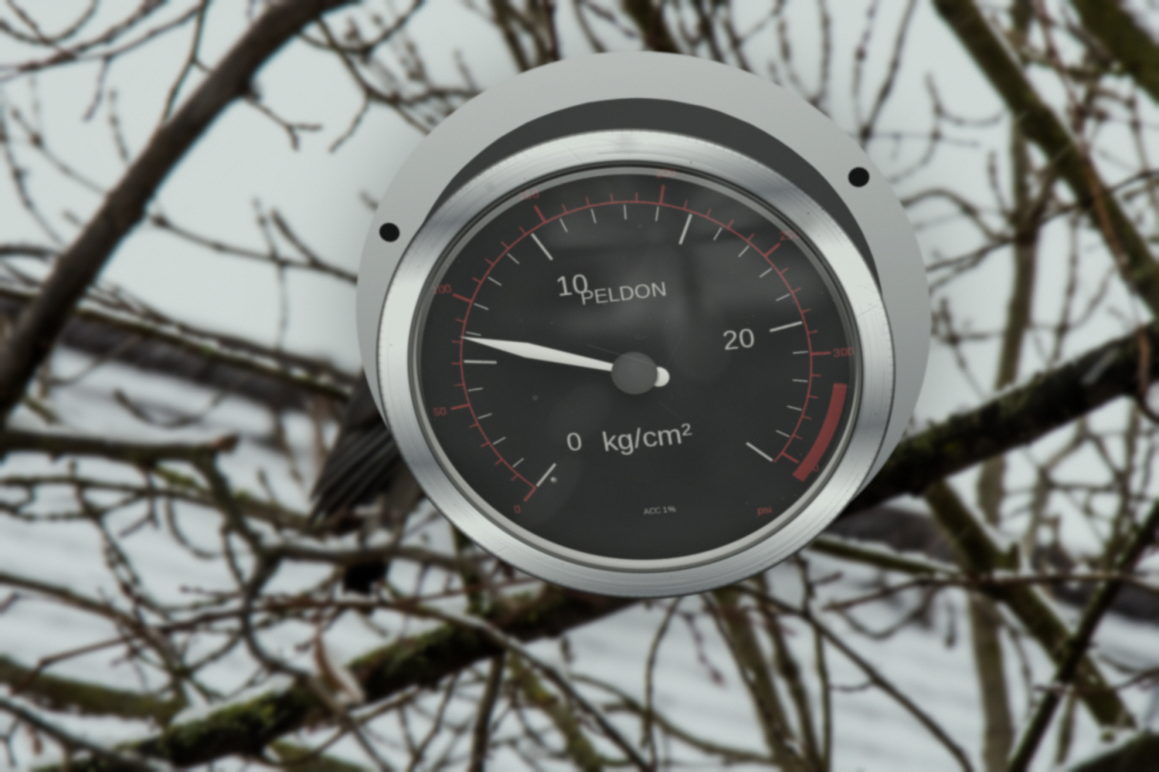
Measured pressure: 6,kg/cm²
